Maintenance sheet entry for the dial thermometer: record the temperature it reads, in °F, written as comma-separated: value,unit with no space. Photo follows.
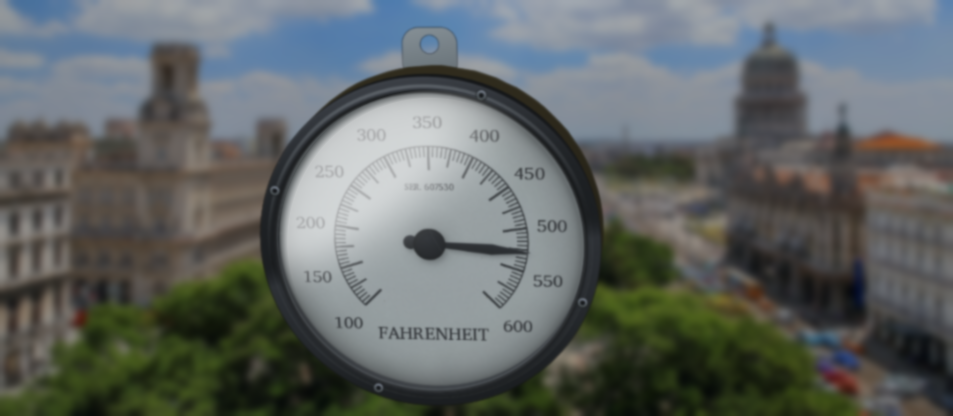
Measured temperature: 525,°F
